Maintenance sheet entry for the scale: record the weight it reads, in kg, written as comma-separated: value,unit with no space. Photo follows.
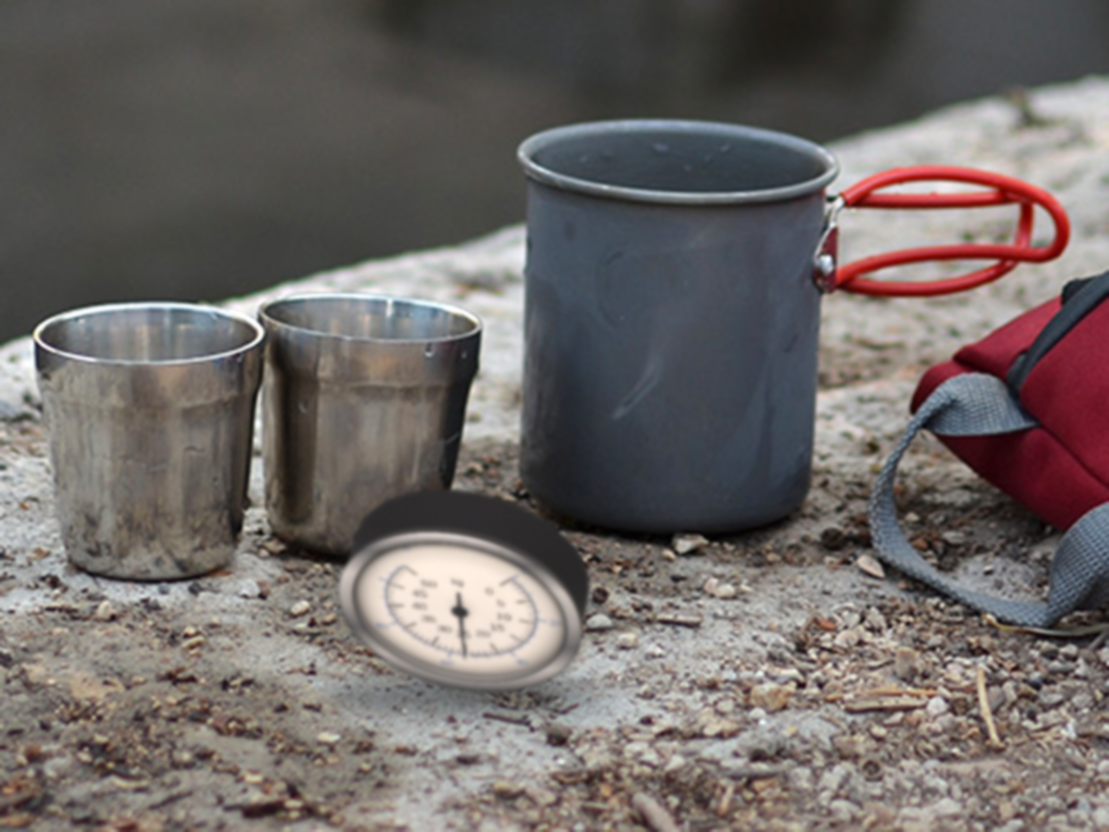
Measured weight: 25,kg
